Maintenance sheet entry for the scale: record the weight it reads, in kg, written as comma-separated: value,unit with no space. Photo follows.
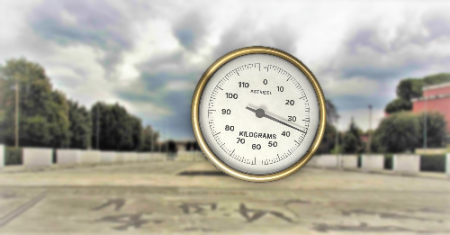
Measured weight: 35,kg
